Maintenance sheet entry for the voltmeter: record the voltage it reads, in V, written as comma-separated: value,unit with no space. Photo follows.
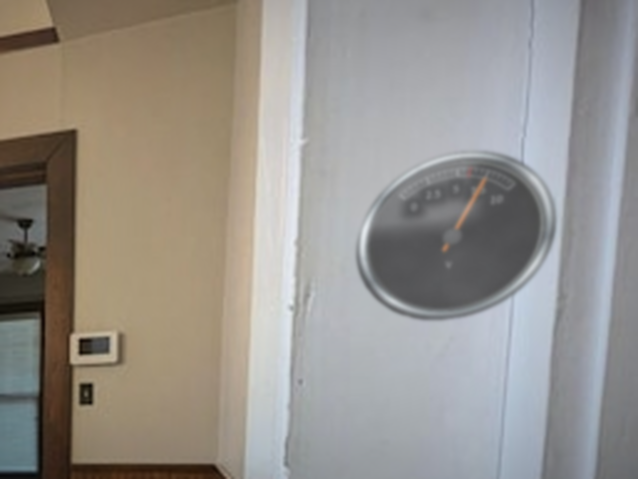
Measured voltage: 7.5,V
